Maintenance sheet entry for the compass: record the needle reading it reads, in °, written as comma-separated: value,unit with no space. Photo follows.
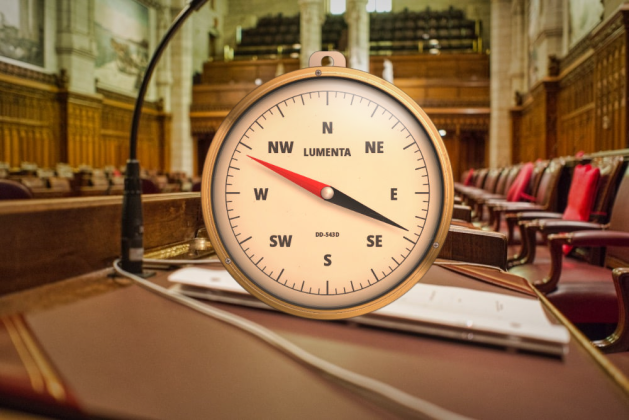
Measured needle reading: 295,°
